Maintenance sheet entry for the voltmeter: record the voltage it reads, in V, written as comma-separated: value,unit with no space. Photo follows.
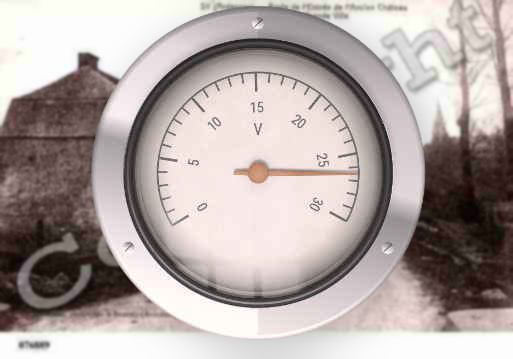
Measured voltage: 26.5,V
